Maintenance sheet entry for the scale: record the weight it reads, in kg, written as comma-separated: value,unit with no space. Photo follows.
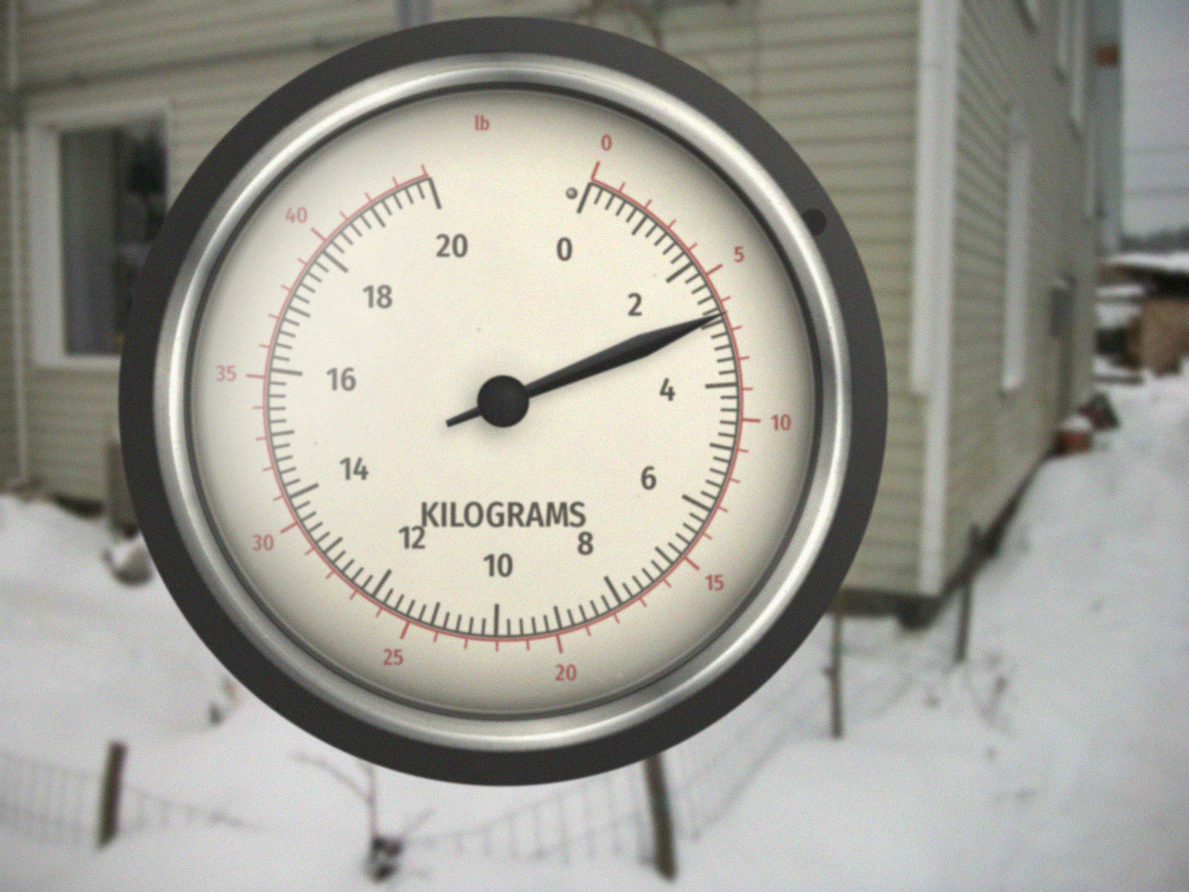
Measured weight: 2.9,kg
